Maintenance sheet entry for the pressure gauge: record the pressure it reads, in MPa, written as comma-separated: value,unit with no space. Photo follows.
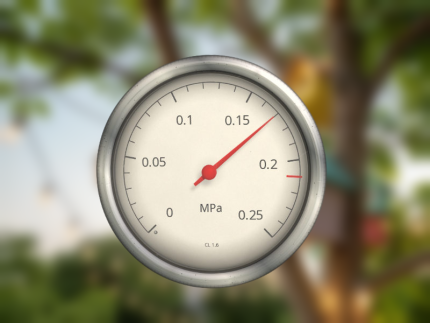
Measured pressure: 0.17,MPa
